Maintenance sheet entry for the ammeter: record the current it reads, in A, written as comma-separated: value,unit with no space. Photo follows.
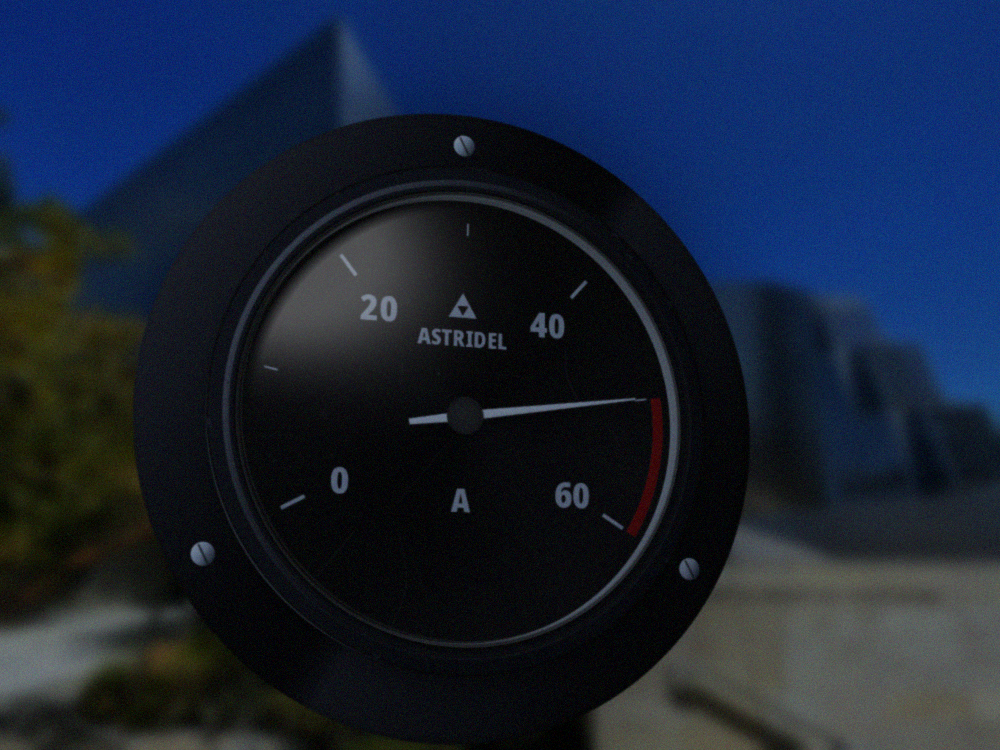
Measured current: 50,A
